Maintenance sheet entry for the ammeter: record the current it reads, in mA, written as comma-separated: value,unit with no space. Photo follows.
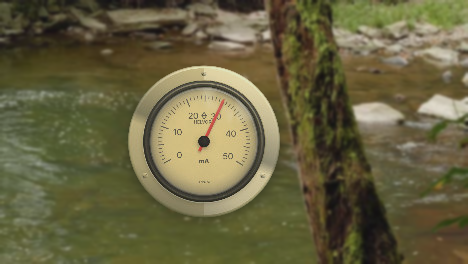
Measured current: 30,mA
